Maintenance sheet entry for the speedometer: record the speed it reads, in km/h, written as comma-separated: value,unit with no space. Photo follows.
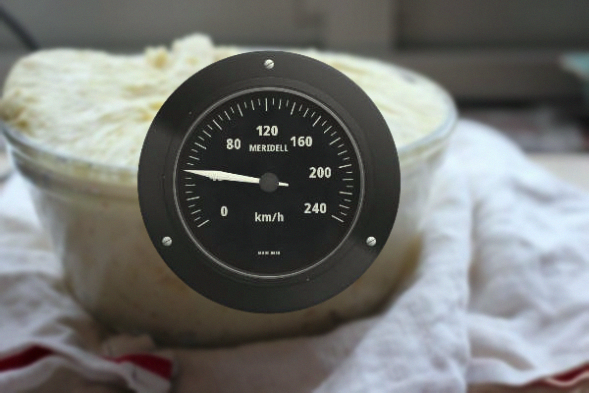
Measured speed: 40,km/h
